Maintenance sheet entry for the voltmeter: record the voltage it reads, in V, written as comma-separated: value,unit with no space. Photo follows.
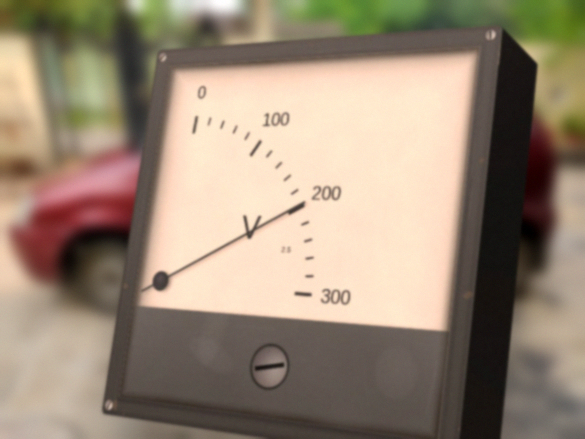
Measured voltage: 200,V
